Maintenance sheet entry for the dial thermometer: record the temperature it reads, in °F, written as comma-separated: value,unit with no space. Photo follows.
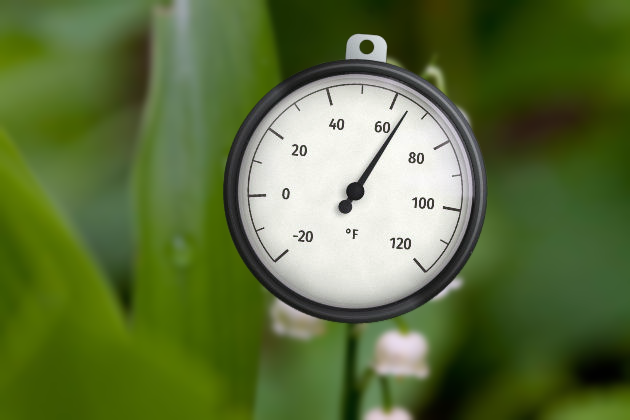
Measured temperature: 65,°F
